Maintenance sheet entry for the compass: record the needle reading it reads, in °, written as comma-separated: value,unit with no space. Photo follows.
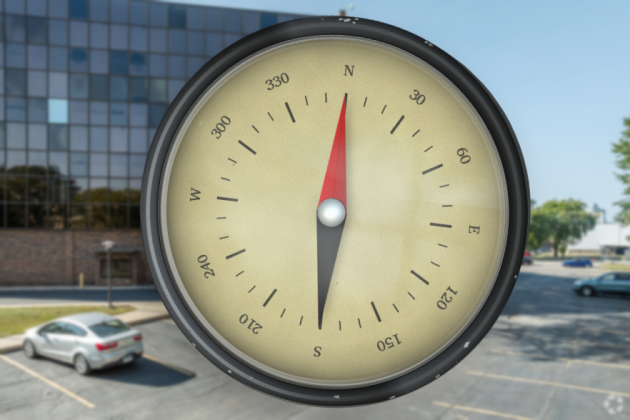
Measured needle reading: 0,°
